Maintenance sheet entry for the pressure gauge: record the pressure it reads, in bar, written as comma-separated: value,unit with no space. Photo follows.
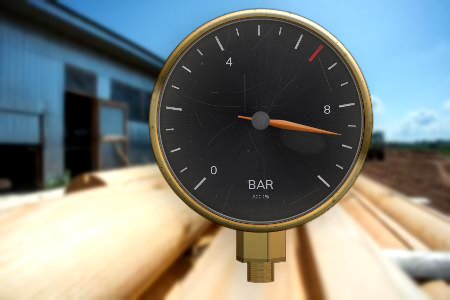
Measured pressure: 8.75,bar
